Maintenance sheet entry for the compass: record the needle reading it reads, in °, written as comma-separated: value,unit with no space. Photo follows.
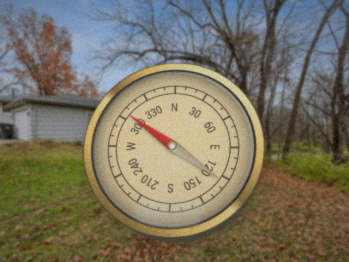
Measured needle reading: 305,°
